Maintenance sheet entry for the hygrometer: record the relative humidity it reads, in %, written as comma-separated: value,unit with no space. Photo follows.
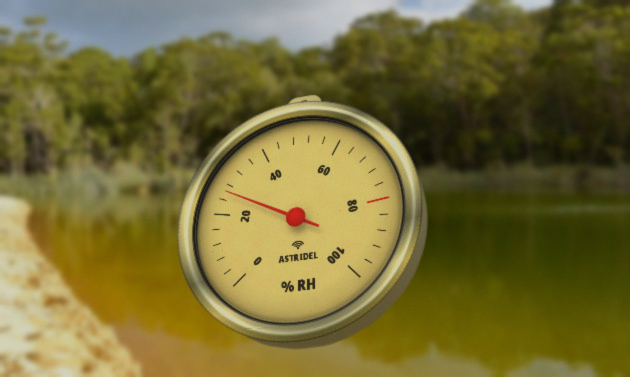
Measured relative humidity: 26,%
